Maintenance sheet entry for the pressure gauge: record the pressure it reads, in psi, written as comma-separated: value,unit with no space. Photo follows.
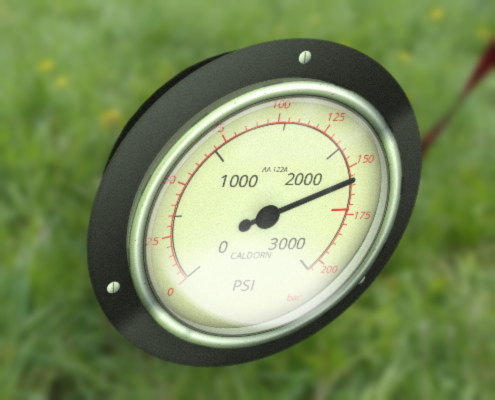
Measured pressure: 2250,psi
